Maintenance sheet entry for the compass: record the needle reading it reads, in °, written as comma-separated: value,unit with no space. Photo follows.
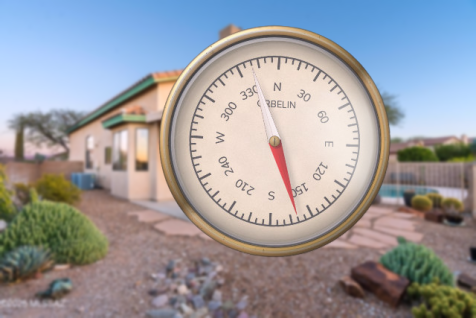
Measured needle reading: 160,°
